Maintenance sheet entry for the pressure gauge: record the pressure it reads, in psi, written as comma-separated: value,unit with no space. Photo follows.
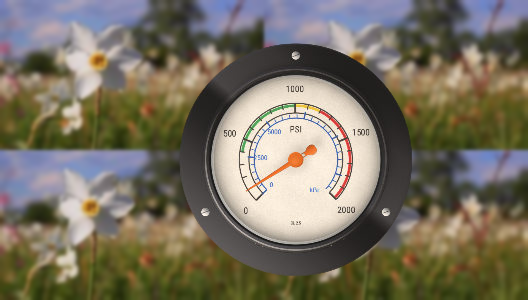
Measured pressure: 100,psi
